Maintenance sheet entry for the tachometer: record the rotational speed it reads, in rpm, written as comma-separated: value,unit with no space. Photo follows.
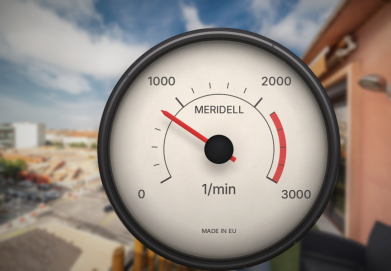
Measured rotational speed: 800,rpm
